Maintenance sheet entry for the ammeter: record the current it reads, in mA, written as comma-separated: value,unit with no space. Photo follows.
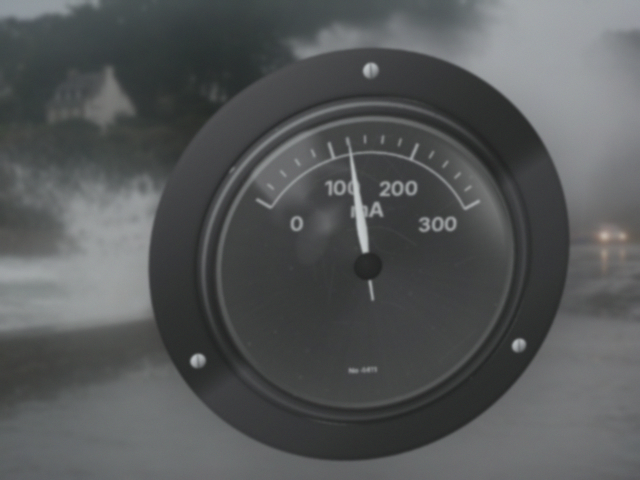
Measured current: 120,mA
